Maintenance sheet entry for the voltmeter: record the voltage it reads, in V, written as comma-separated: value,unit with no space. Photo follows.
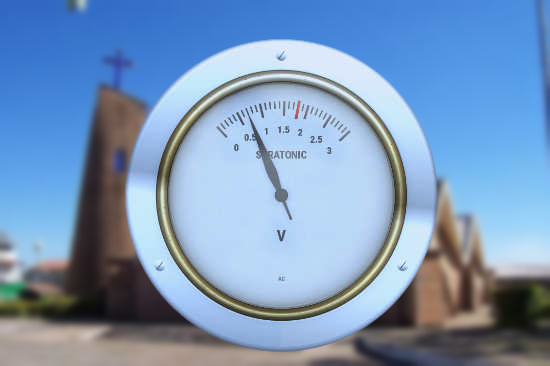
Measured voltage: 0.7,V
